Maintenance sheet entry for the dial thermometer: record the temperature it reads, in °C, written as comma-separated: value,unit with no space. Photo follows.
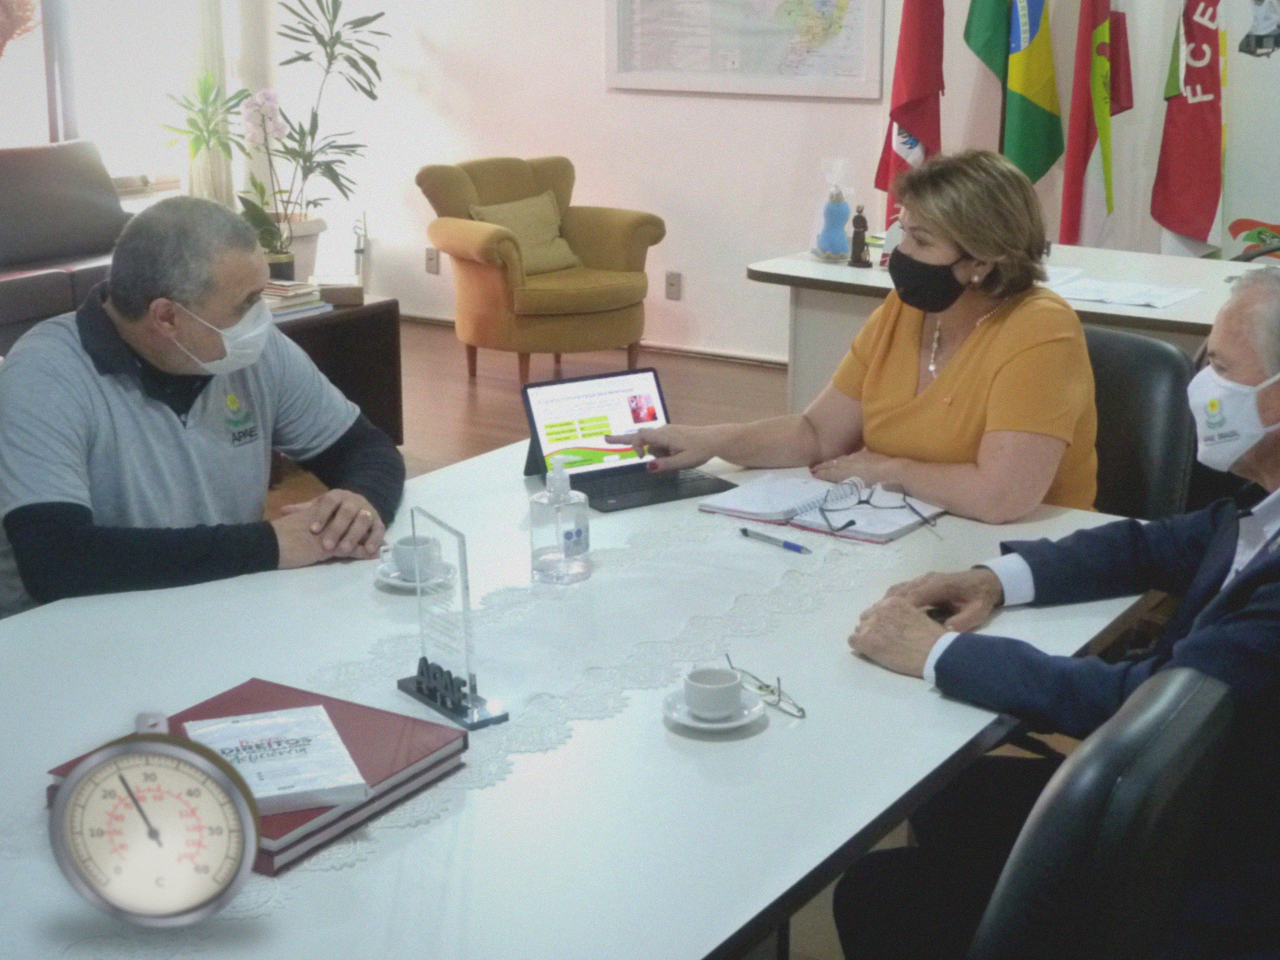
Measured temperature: 25,°C
